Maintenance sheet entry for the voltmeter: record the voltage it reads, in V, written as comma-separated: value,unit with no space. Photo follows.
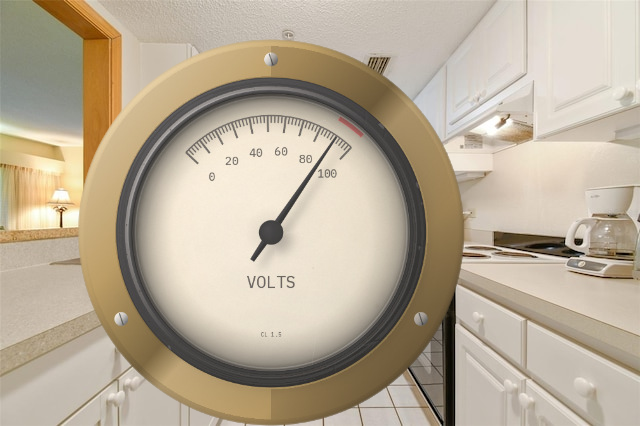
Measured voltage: 90,V
